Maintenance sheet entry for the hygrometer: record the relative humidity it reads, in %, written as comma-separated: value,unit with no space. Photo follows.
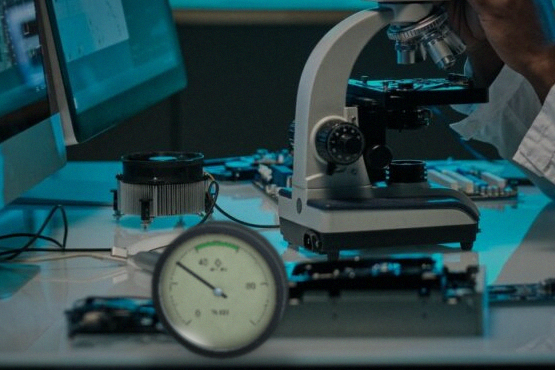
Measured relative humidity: 30,%
